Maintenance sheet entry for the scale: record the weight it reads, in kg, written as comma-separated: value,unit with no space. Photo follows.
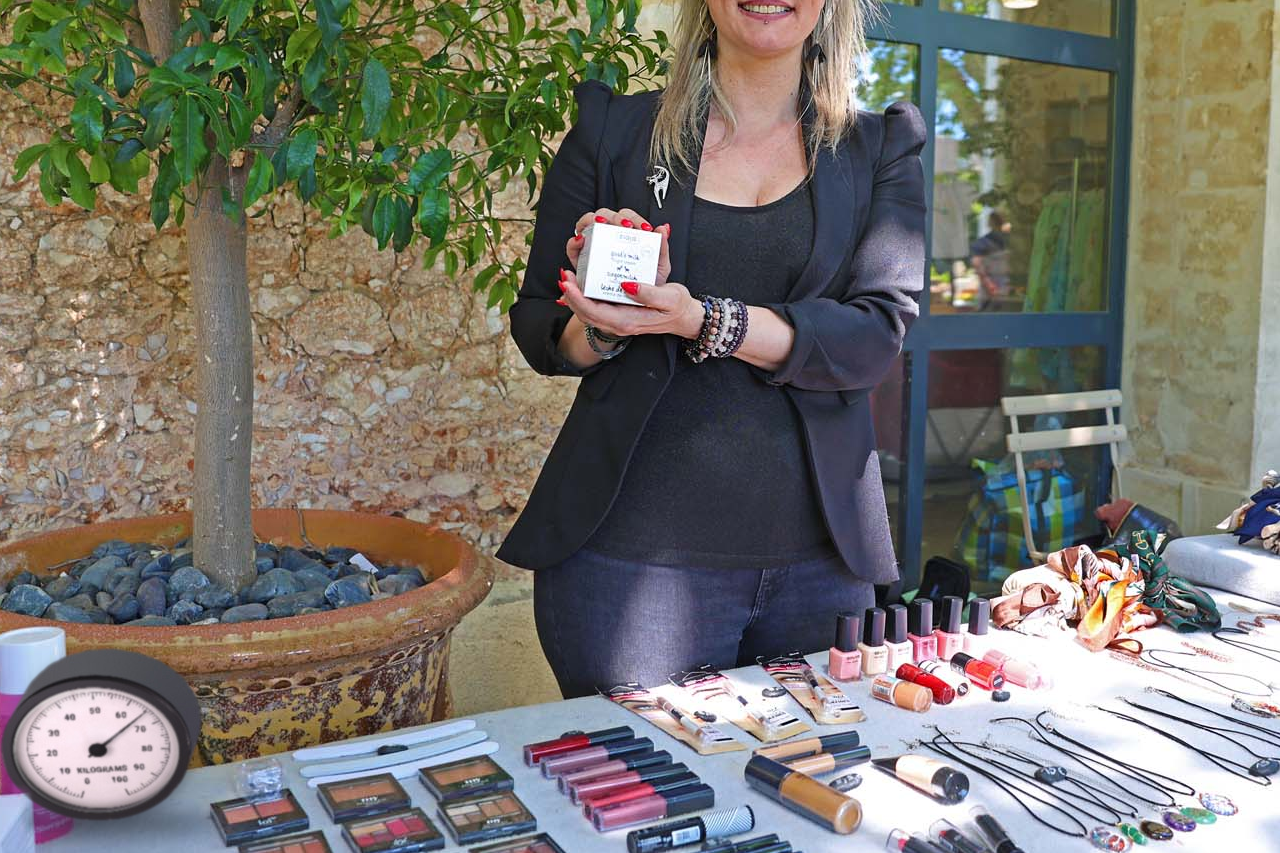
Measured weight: 65,kg
